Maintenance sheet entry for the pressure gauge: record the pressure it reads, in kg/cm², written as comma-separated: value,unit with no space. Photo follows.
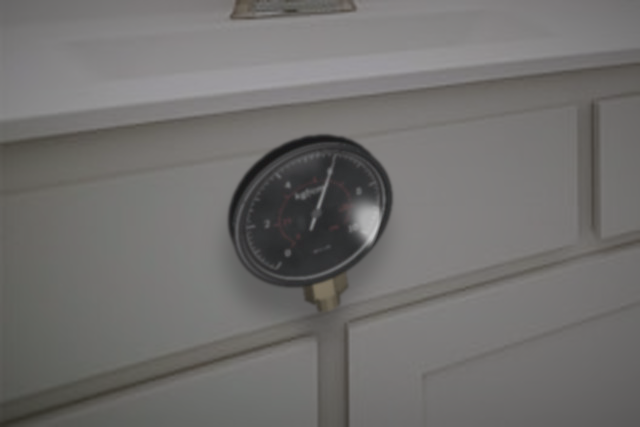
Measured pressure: 6,kg/cm²
